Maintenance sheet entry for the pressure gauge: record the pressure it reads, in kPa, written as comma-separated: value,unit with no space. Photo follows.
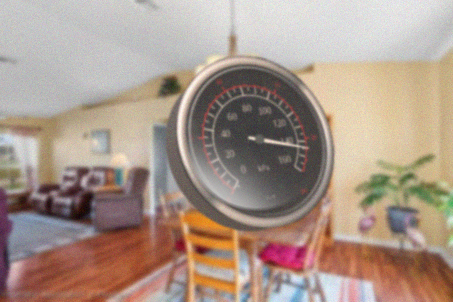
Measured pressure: 145,kPa
